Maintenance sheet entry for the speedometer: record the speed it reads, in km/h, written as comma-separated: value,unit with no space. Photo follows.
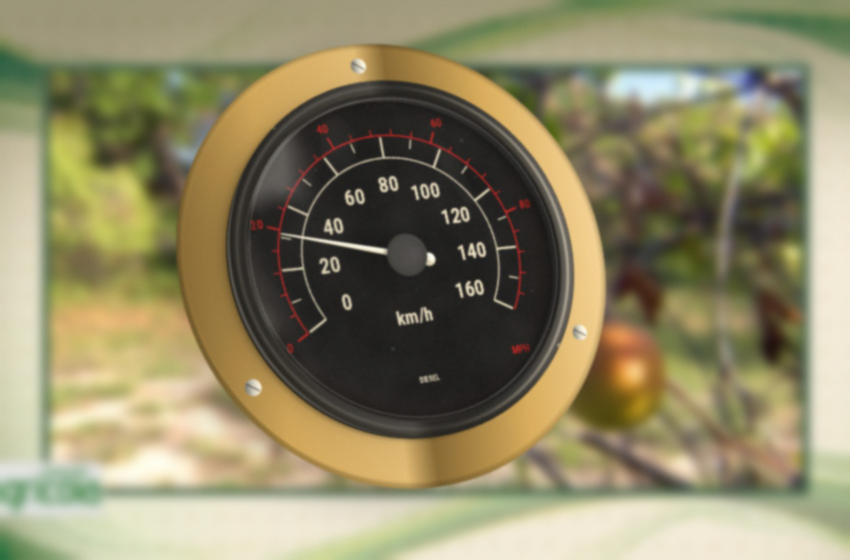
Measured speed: 30,km/h
